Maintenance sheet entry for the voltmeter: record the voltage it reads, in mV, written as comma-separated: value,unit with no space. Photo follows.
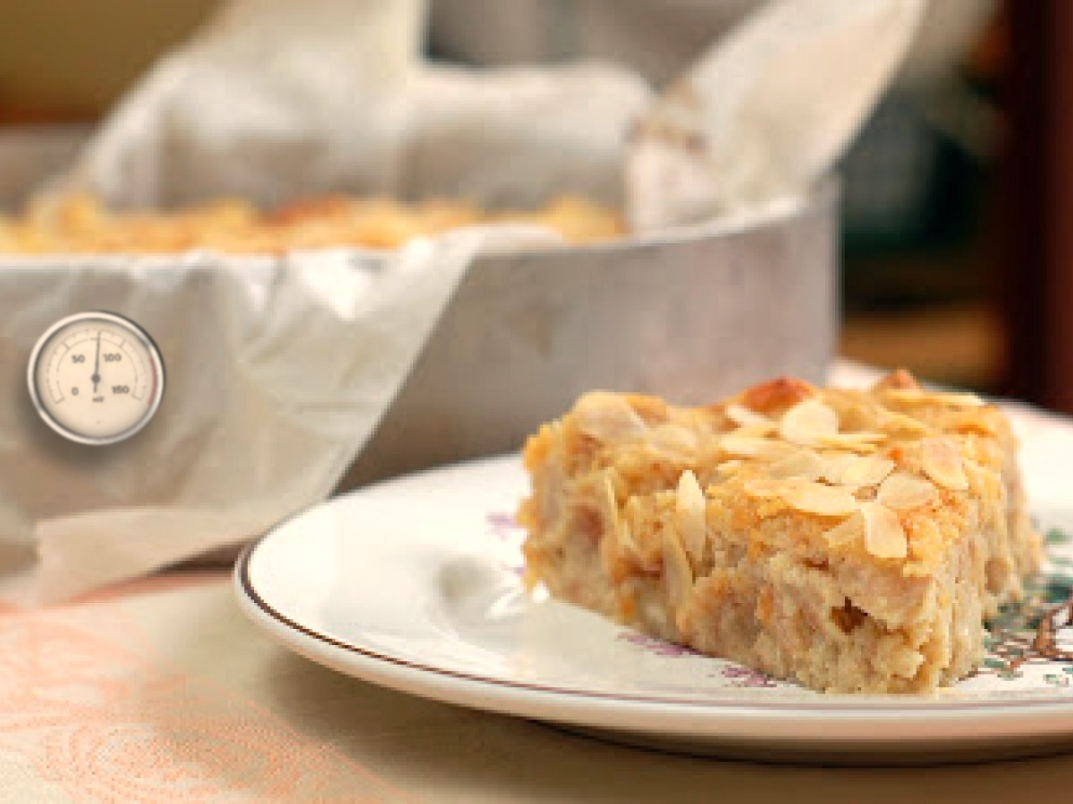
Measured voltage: 80,mV
